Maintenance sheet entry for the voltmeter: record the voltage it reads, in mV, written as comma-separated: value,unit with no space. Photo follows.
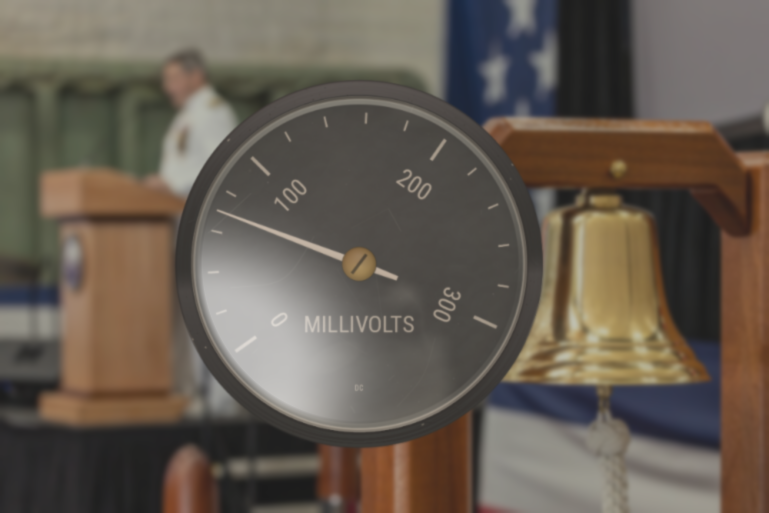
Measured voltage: 70,mV
